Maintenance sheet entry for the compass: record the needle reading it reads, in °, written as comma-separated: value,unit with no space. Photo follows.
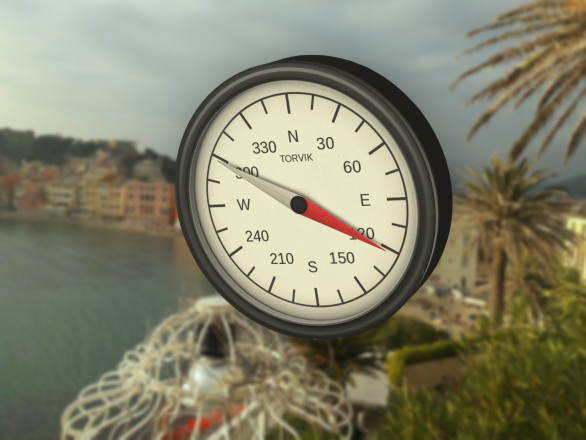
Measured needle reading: 120,°
